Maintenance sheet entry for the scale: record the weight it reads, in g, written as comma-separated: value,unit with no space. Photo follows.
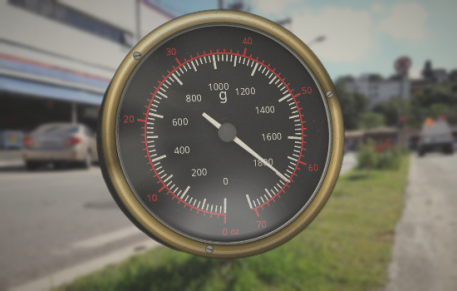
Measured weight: 1800,g
